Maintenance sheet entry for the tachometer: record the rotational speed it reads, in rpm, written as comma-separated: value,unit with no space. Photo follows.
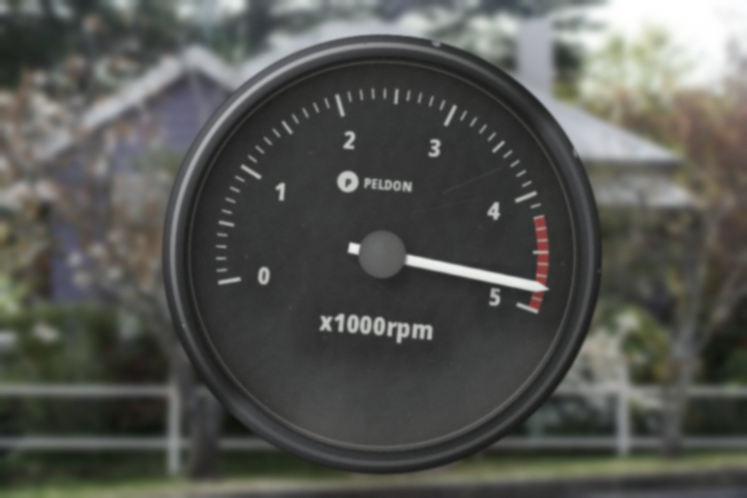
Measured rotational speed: 4800,rpm
